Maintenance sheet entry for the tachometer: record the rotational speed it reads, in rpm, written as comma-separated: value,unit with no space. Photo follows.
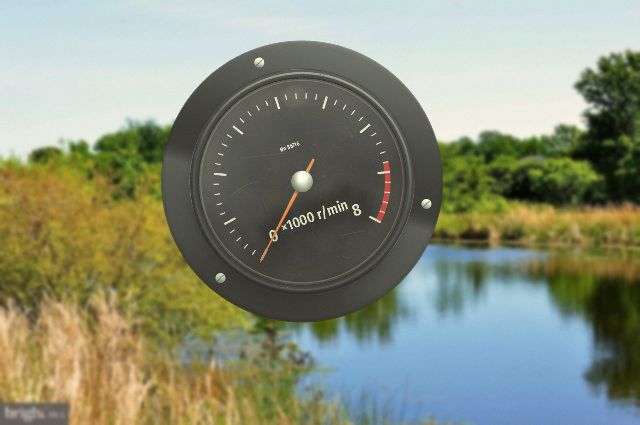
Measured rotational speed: 0,rpm
